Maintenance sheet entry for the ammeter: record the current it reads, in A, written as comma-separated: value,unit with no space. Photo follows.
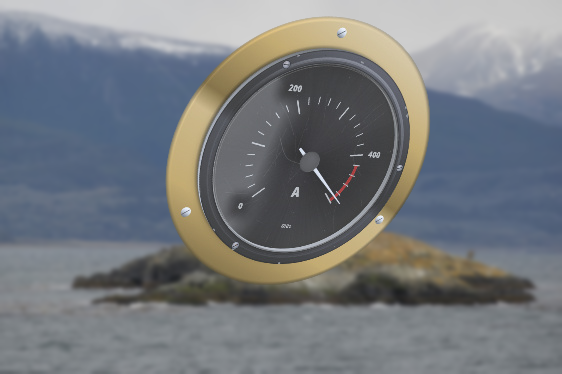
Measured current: 490,A
